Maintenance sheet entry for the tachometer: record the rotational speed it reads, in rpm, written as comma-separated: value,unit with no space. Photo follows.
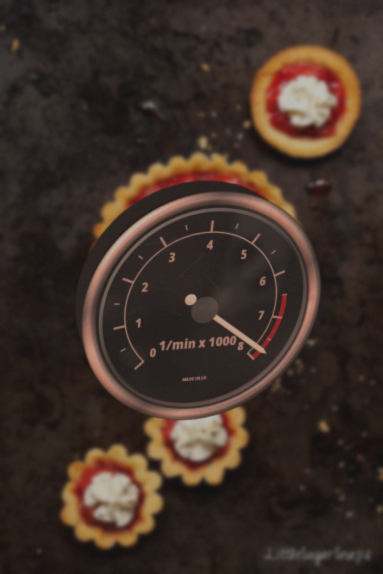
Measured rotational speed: 7750,rpm
